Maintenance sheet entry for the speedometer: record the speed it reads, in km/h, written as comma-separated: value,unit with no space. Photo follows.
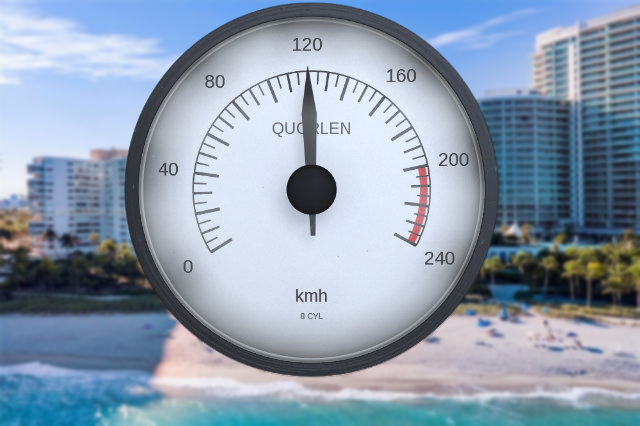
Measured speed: 120,km/h
